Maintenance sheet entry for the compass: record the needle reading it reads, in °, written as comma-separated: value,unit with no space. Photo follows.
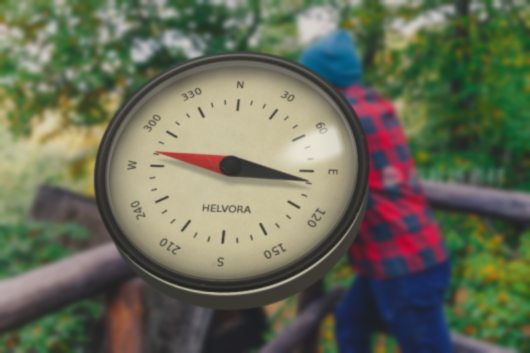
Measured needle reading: 280,°
